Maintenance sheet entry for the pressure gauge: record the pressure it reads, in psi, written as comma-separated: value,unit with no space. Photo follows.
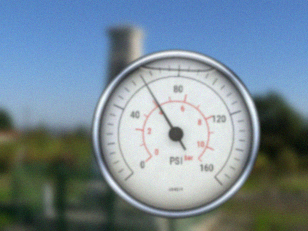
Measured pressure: 60,psi
